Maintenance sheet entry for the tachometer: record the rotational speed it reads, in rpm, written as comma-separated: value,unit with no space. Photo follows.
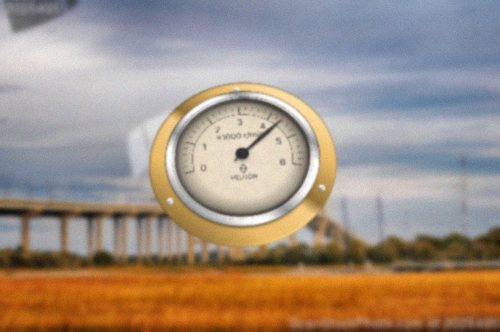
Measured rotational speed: 4400,rpm
